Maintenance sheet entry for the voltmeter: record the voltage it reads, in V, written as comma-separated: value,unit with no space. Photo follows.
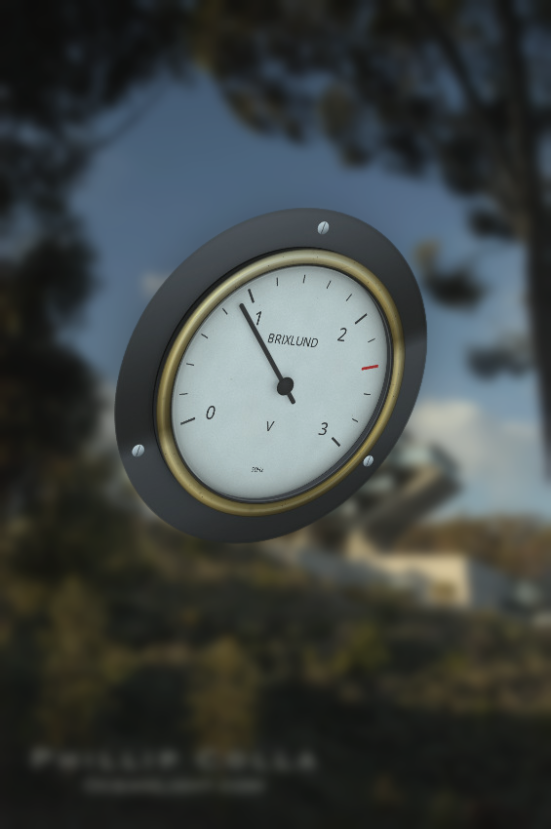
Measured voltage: 0.9,V
